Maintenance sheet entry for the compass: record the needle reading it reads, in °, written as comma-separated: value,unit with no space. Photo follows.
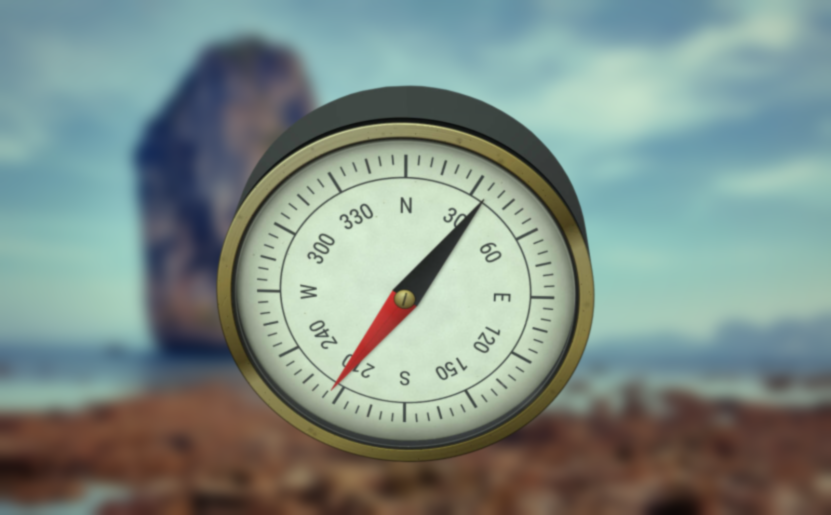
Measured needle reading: 215,°
